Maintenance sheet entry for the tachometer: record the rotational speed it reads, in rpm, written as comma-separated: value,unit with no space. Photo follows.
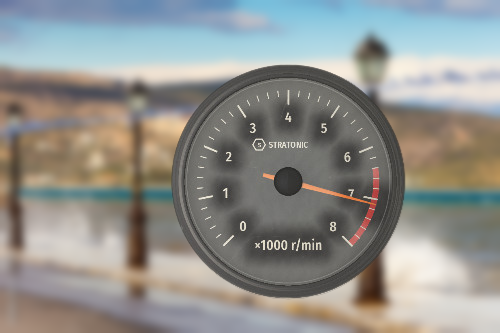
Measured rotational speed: 7100,rpm
